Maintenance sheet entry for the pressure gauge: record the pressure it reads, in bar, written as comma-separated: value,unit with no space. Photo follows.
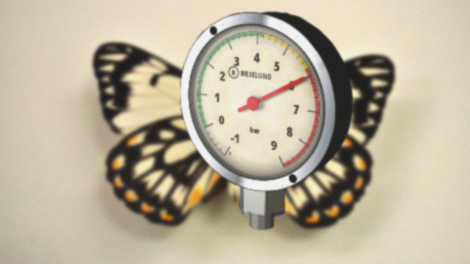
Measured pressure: 6,bar
